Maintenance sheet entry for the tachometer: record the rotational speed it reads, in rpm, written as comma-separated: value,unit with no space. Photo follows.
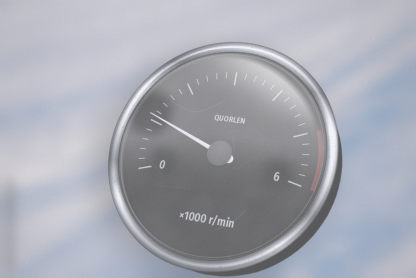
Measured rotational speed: 1100,rpm
